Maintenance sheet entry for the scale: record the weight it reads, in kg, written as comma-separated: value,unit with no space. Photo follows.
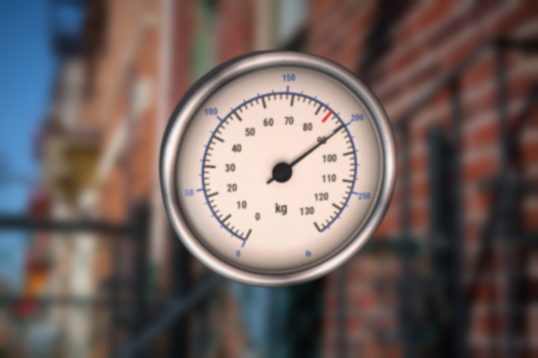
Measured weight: 90,kg
